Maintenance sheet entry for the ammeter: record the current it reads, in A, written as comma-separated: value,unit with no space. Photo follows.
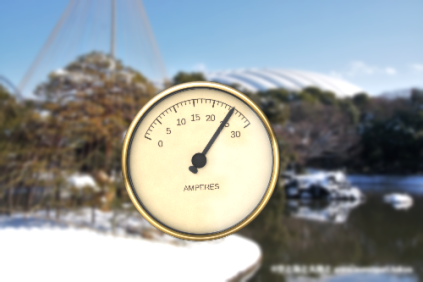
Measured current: 25,A
